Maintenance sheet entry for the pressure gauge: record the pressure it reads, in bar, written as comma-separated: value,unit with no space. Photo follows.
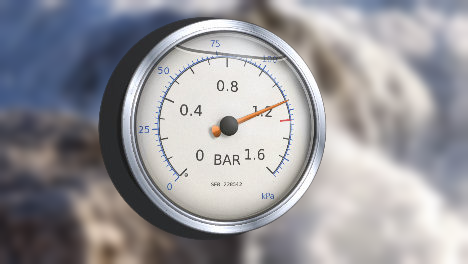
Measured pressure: 1.2,bar
